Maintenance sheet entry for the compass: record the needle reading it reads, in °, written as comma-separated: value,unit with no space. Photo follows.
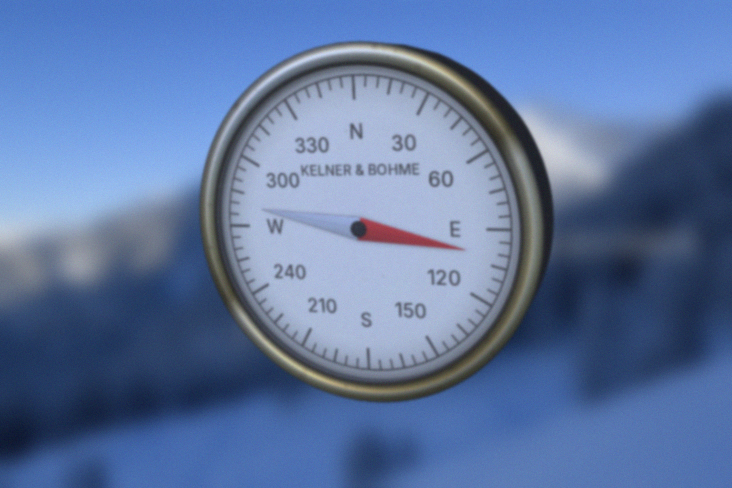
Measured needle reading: 100,°
